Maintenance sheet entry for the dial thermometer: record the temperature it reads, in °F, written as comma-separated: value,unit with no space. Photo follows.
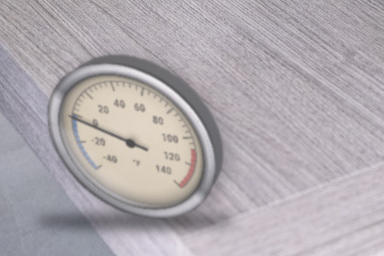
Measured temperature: 0,°F
